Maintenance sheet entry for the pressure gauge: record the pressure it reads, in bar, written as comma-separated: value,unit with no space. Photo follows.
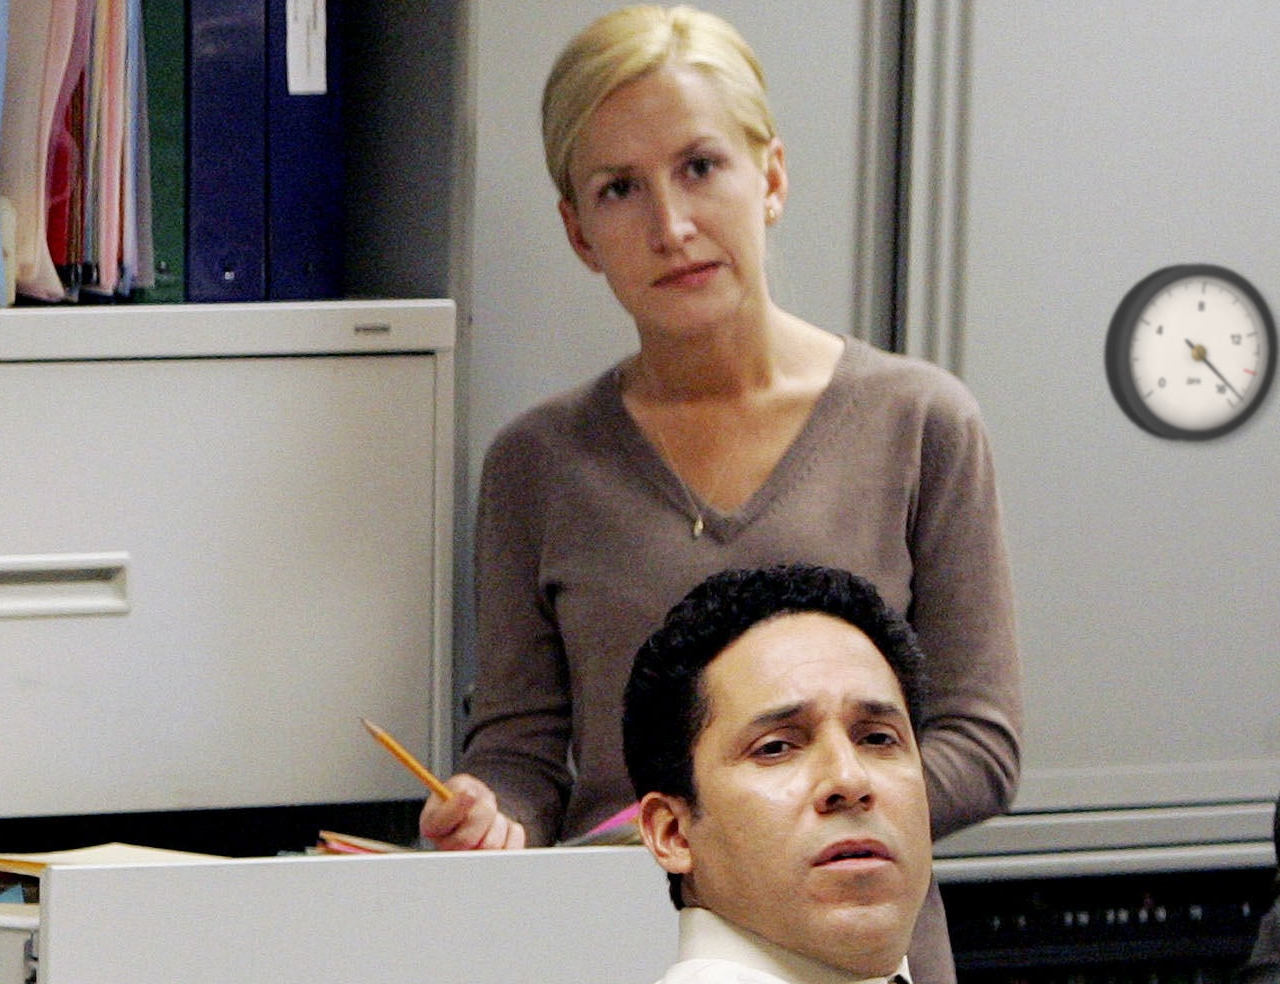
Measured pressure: 15.5,bar
